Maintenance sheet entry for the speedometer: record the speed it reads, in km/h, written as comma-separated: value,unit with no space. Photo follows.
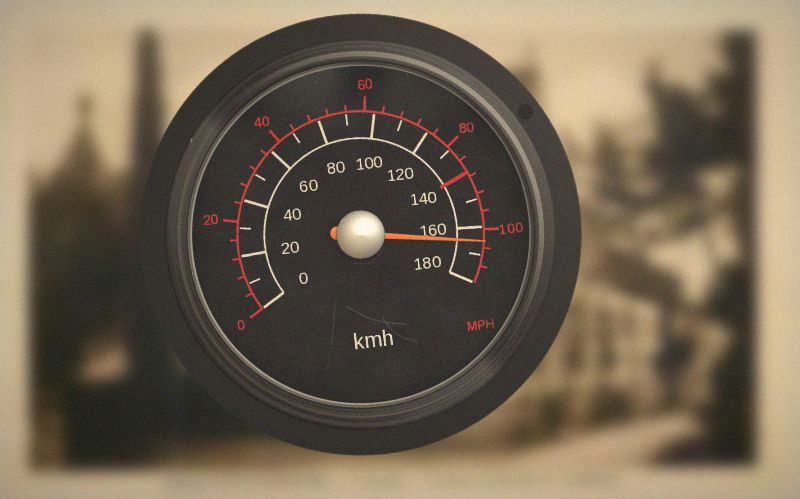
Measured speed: 165,km/h
